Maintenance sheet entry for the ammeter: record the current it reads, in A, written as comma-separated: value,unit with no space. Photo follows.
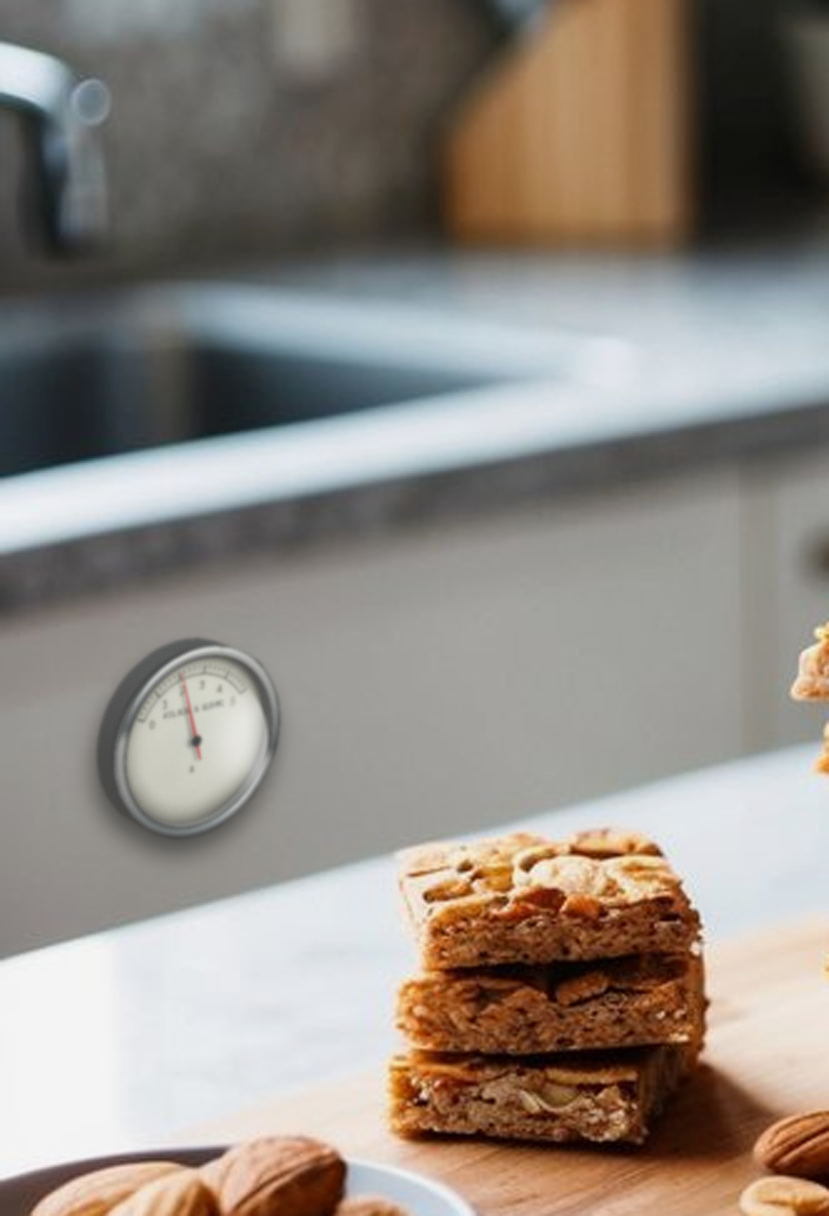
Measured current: 2,A
